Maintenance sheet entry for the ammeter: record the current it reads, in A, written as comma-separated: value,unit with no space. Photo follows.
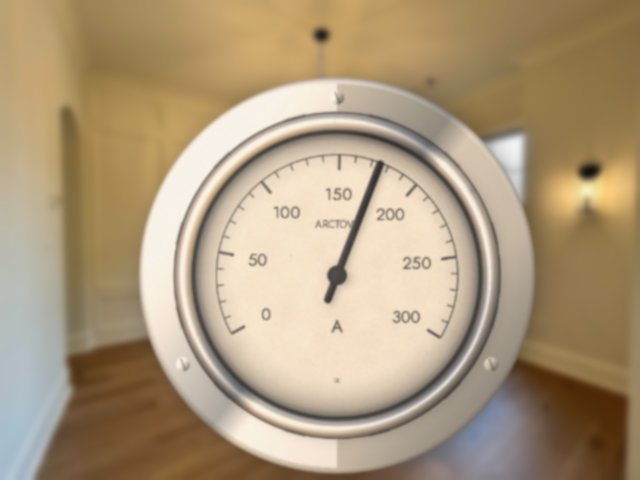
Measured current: 175,A
